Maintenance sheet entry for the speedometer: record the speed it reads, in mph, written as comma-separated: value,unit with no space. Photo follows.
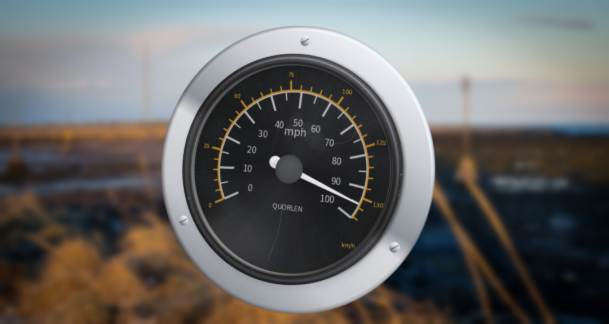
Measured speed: 95,mph
